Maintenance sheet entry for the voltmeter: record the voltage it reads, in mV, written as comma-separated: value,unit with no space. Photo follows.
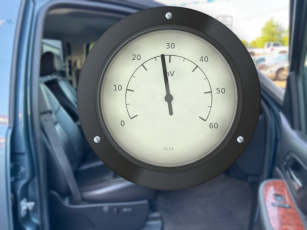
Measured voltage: 27.5,mV
